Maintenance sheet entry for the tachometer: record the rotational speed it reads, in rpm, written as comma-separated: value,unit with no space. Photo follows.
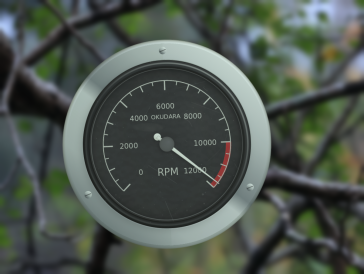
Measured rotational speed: 11750,rpm
